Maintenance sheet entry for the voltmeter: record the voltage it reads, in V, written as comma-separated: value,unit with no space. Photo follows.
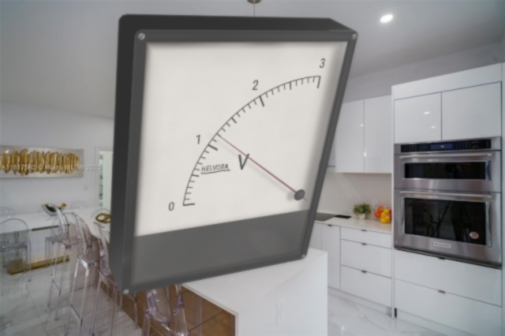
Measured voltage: 1.2,V
